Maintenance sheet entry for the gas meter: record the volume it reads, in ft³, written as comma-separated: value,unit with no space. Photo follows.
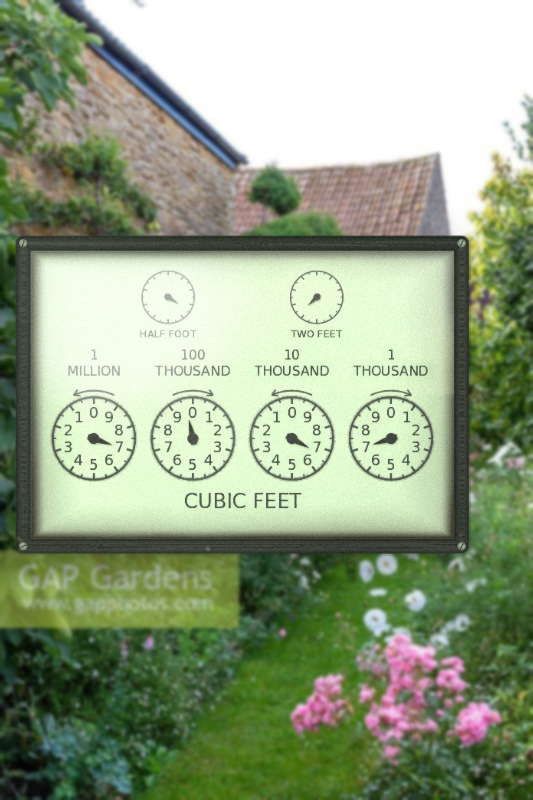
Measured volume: 696700,ft³
